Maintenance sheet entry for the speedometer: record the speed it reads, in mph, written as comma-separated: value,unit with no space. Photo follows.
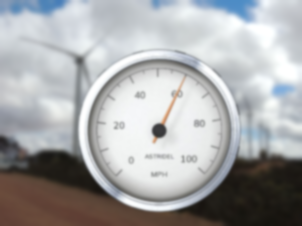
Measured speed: 60,mph
